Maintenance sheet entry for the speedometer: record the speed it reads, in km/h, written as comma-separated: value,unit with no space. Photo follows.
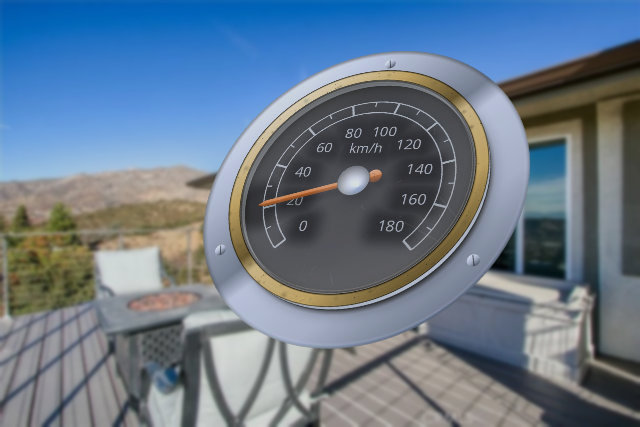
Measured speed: 20,km/h
